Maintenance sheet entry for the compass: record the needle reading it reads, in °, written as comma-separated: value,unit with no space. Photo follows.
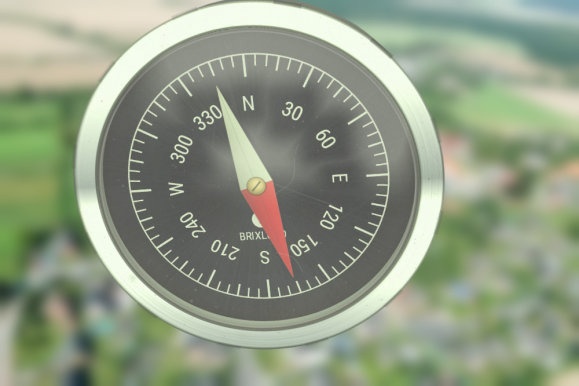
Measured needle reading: 165,°
